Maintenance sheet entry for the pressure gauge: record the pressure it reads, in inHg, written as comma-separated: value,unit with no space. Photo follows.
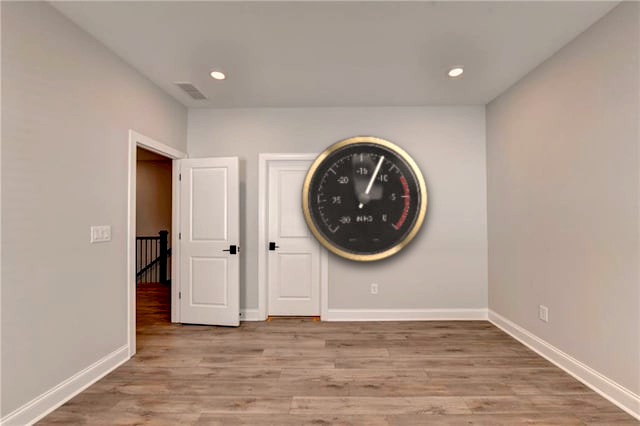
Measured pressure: -12,inHg
